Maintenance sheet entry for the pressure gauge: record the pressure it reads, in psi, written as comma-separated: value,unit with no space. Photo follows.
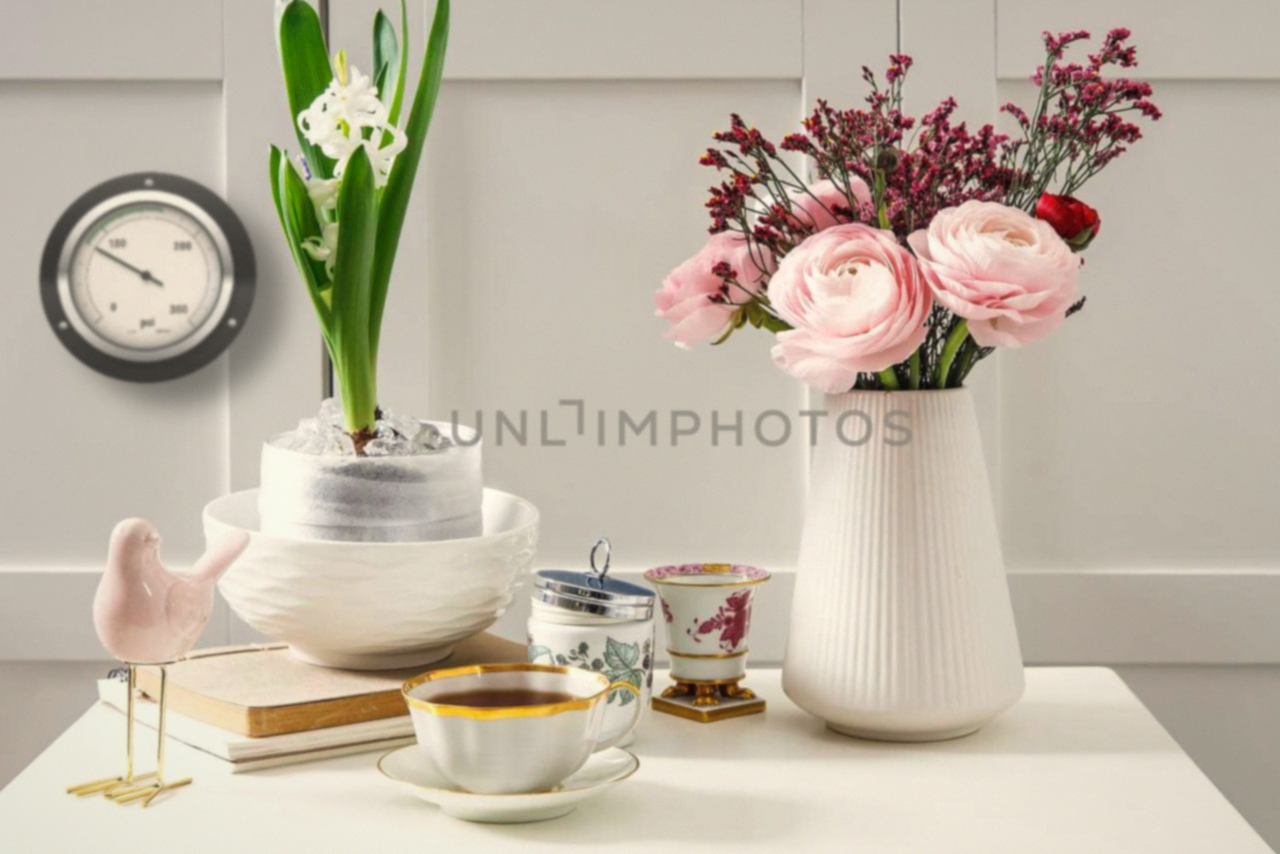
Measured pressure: 80,psi
